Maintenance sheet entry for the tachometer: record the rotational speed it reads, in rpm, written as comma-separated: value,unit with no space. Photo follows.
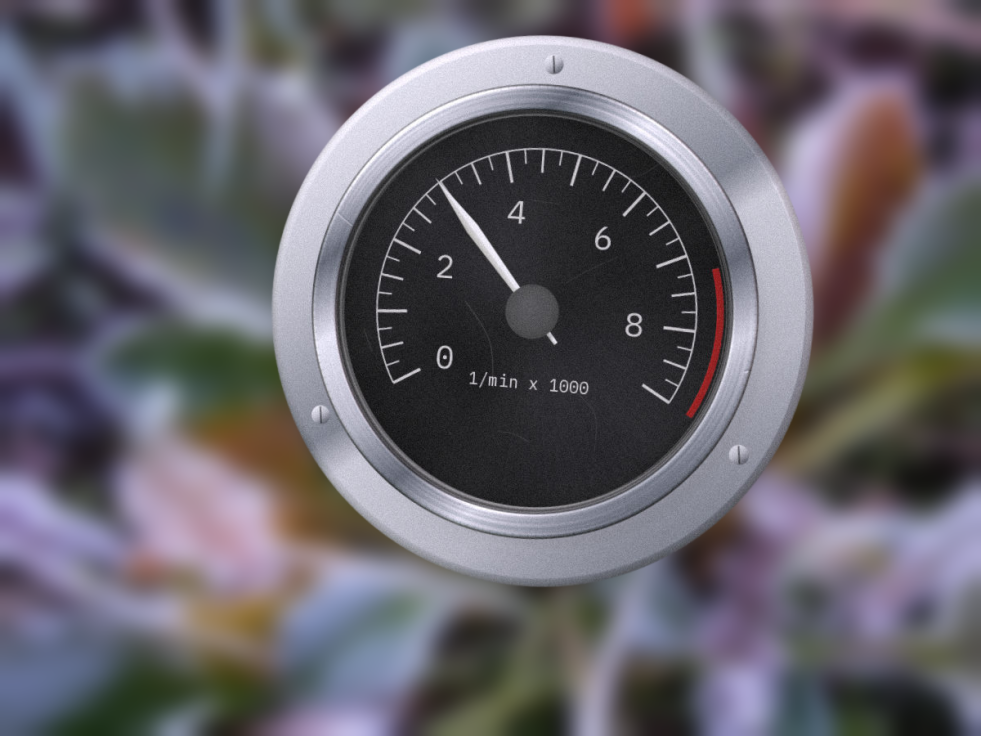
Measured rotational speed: 3000,rpm
